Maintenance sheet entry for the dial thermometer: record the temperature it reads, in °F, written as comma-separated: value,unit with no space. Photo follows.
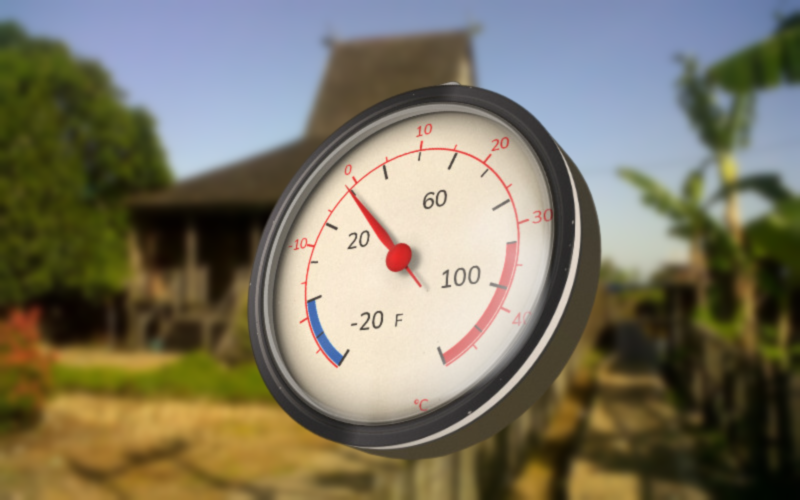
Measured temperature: 30,°F
